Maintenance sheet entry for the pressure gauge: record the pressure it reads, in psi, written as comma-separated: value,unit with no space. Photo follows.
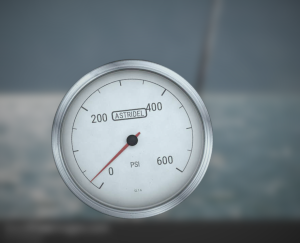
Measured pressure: 25,psi
